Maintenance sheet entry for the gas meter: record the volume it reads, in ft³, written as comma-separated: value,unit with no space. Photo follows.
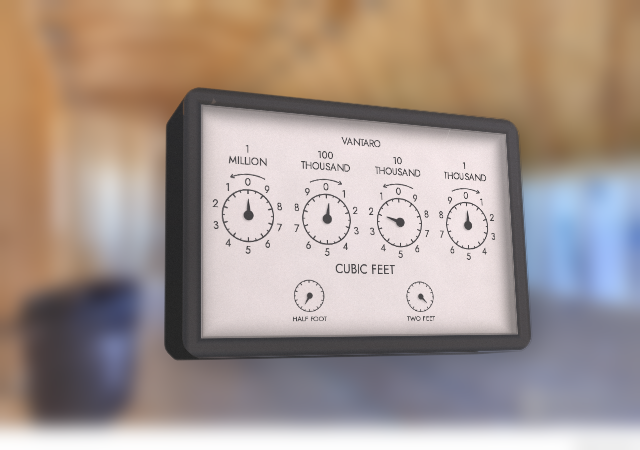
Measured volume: 2000,ft³
